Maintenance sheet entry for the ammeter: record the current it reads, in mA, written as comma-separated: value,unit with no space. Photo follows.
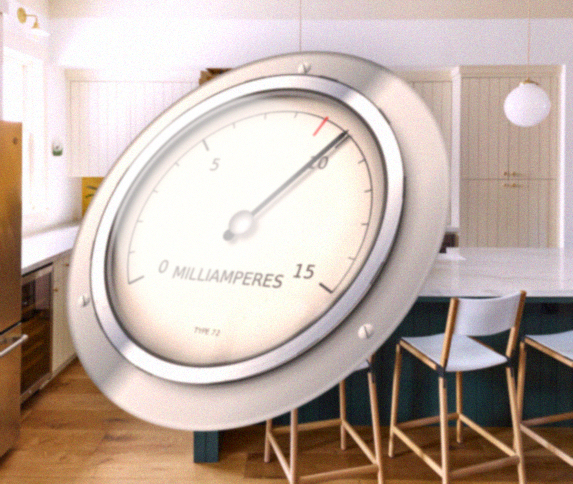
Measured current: 10,mA
